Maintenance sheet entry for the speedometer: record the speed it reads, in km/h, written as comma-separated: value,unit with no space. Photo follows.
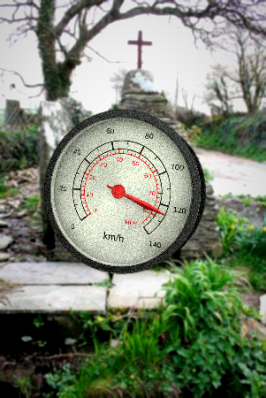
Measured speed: 125,km/h
